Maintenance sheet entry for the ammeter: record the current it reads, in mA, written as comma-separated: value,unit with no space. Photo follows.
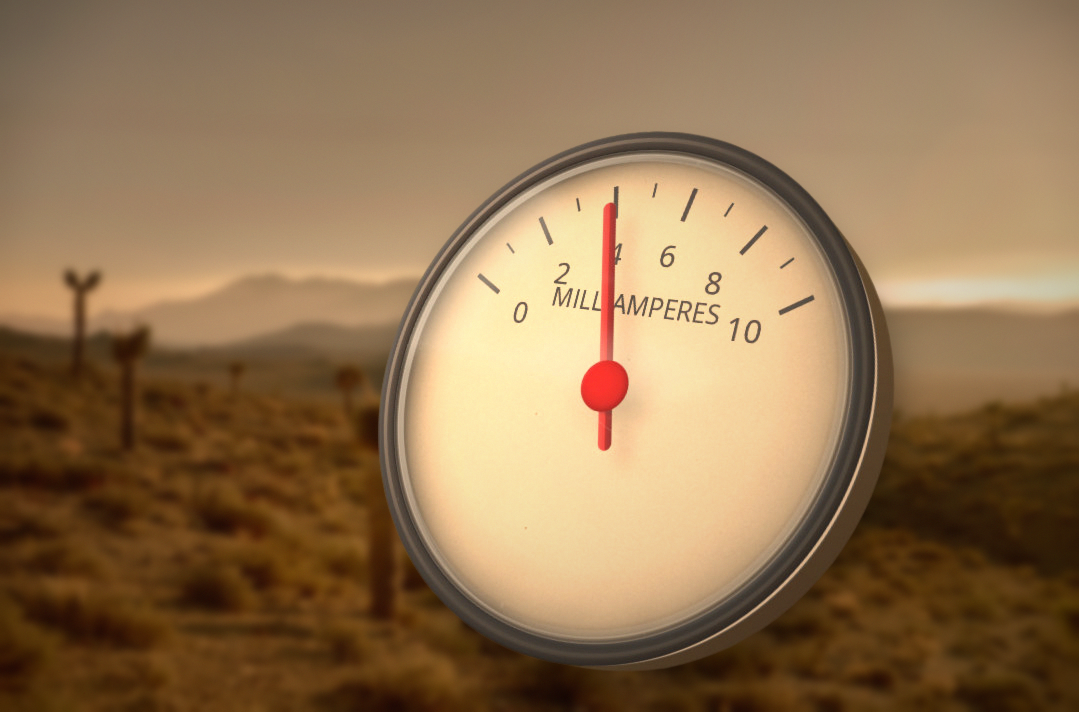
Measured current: 4,mA
